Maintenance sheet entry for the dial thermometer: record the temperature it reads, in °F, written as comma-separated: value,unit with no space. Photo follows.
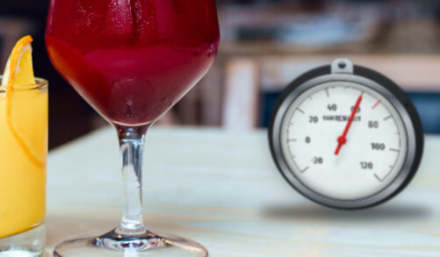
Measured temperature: 60,°F
